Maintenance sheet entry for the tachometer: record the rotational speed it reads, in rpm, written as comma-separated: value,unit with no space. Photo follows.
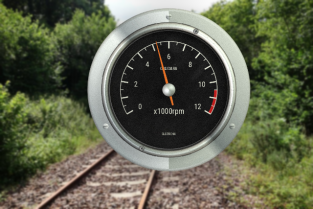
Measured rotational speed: 5250,rpm
